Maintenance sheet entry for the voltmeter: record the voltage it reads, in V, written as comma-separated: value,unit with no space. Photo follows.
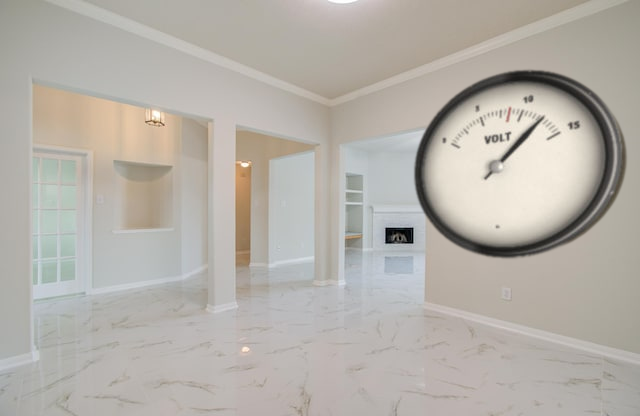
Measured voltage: 12.5,V
